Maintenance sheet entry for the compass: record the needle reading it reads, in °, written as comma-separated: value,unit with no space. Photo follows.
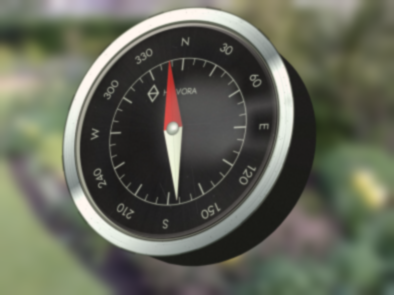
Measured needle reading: 350,°
